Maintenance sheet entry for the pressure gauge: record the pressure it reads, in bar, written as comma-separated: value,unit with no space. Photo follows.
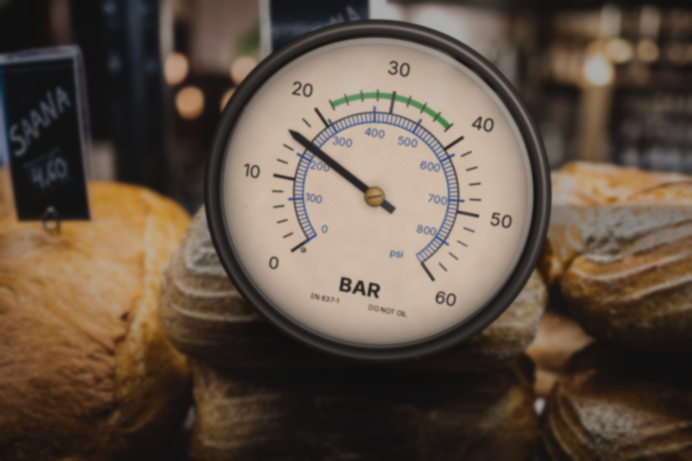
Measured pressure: 16,bar
